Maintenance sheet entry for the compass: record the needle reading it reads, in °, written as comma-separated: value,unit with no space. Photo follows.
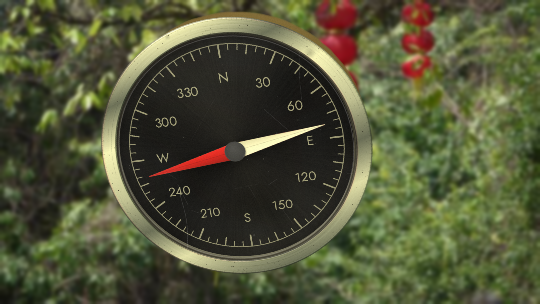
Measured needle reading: 260,°
